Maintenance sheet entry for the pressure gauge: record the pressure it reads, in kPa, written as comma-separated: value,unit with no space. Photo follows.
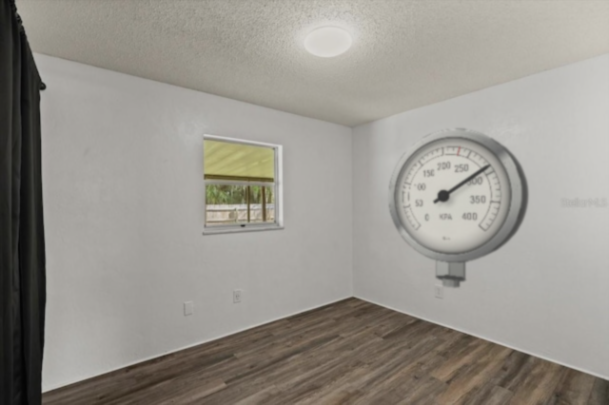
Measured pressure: 290,kPa
